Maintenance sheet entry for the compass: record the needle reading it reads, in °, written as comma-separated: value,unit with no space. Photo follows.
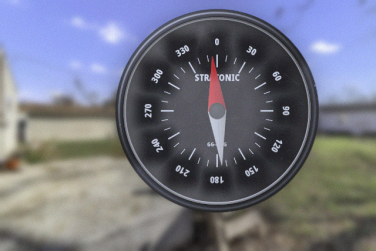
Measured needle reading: 355,°
